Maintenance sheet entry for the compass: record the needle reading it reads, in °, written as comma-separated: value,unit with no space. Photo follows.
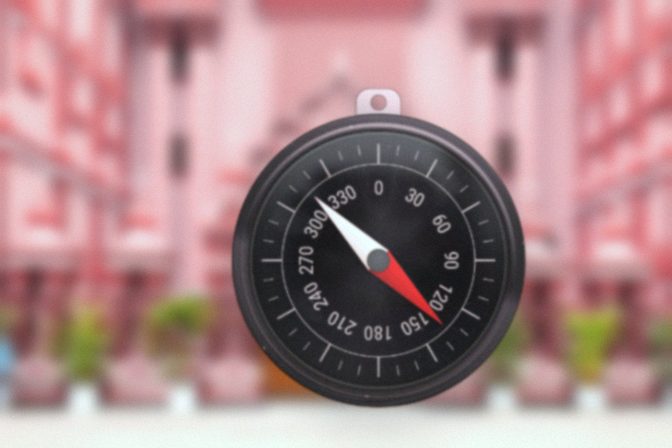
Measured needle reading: 135,°
